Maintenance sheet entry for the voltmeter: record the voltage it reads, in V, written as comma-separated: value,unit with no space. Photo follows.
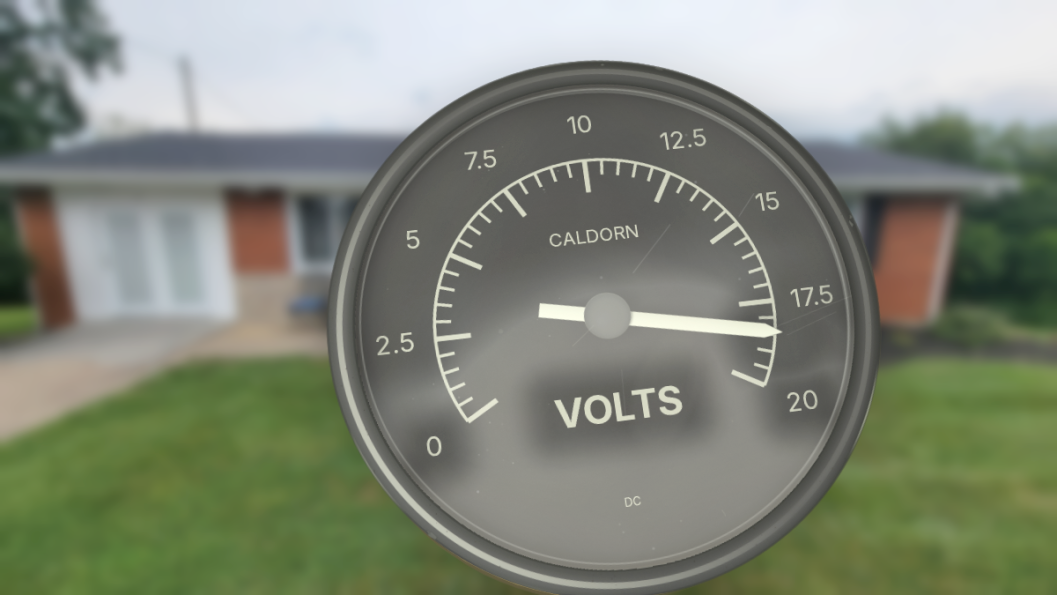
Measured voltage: 18.5,V
